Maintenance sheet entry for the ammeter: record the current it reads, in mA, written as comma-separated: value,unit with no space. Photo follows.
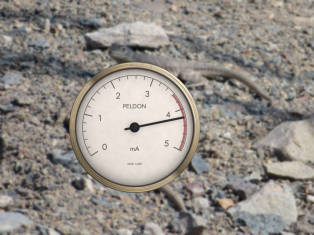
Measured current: 4.2,mA
